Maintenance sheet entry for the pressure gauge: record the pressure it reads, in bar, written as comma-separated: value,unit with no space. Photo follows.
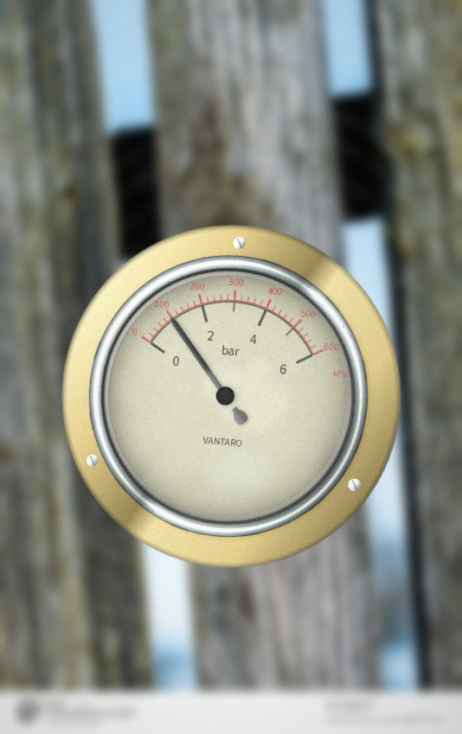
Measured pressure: 1,bar
